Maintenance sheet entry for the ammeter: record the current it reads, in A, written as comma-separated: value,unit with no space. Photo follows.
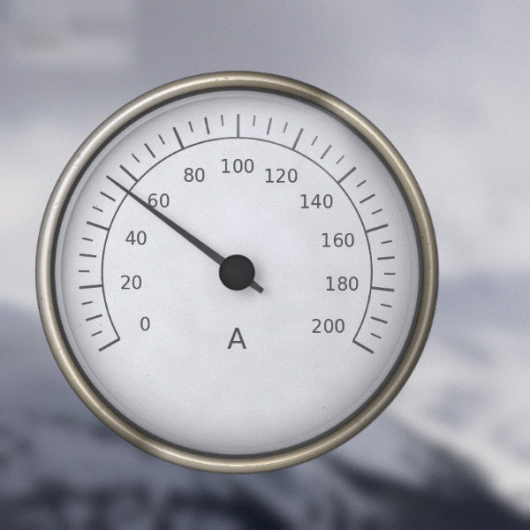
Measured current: 55,A
